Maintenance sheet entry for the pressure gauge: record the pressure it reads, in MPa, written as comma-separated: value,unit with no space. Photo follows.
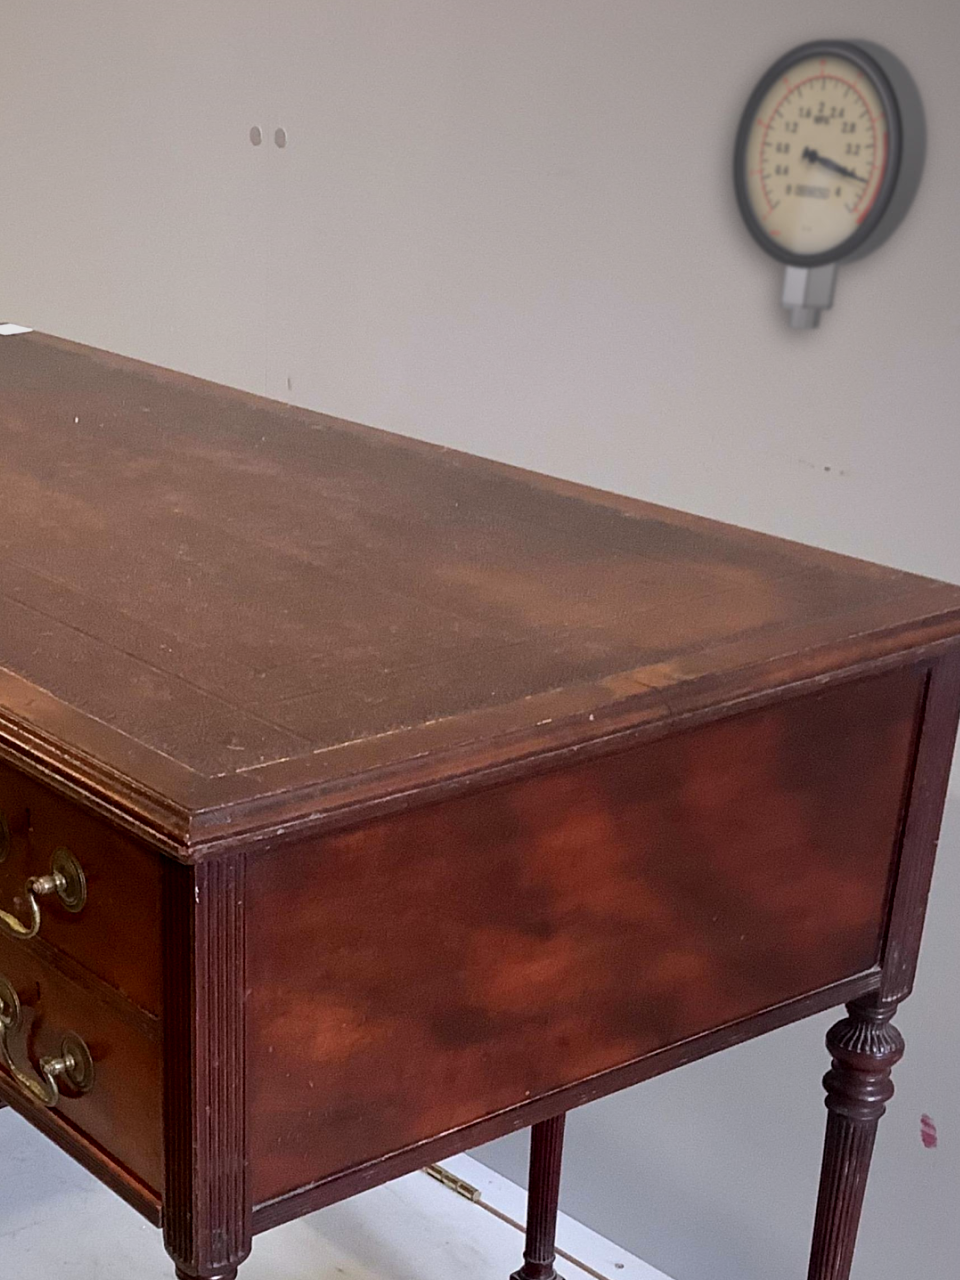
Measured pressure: 3.6,MPa
